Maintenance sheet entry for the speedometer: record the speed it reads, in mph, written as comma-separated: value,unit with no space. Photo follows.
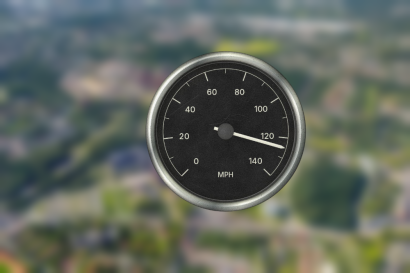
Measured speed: 125,mph
